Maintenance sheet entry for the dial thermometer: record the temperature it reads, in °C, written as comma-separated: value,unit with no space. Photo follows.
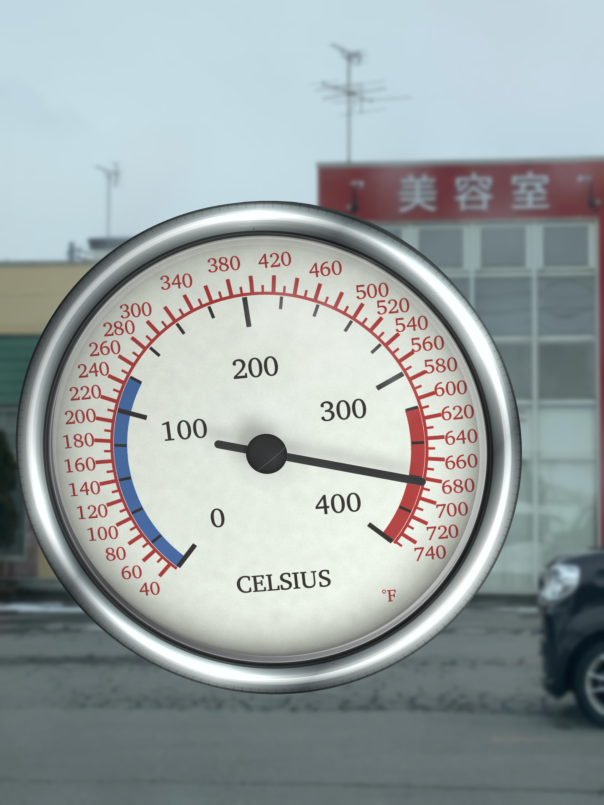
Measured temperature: 360,°C
